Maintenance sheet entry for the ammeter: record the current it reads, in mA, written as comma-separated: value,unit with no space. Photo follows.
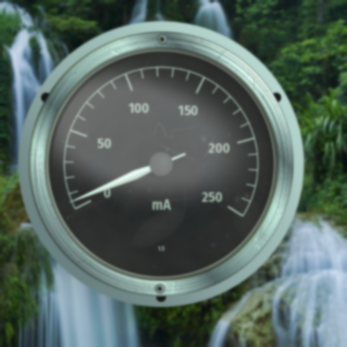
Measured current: 5,mA
